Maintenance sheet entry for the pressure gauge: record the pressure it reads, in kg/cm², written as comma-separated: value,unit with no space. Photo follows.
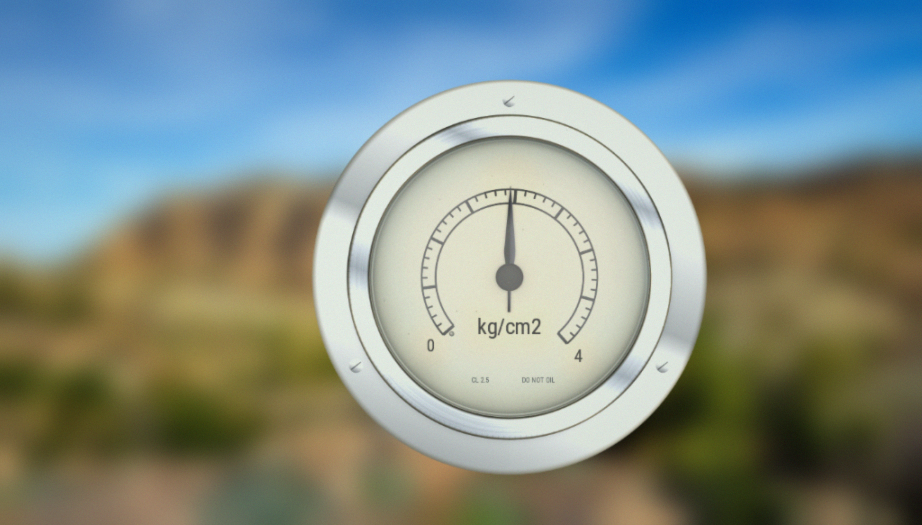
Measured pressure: 1.95,kg/cm²
